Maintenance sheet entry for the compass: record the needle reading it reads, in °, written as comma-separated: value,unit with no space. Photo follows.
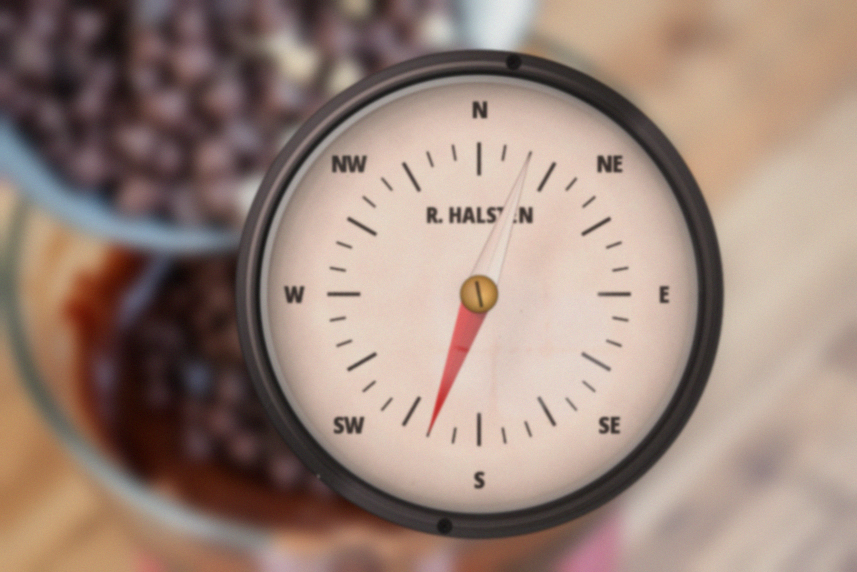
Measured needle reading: 200,°
